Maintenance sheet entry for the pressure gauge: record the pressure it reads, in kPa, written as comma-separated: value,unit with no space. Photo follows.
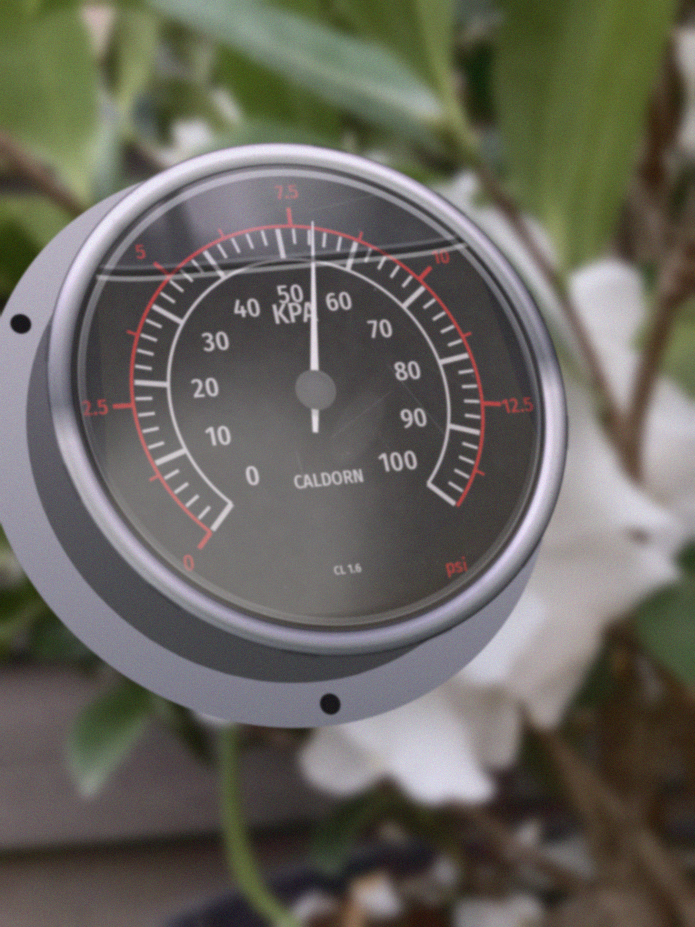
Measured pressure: 54,kPa
